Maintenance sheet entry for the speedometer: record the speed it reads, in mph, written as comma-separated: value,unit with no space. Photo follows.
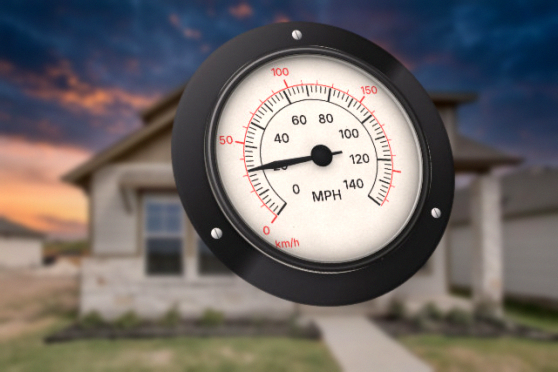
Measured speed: 20,mph
